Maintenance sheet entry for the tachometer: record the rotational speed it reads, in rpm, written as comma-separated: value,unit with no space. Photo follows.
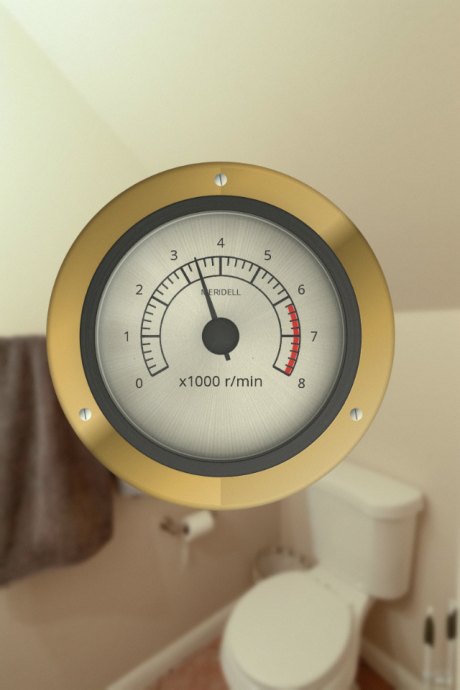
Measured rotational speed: 3400,rpm
